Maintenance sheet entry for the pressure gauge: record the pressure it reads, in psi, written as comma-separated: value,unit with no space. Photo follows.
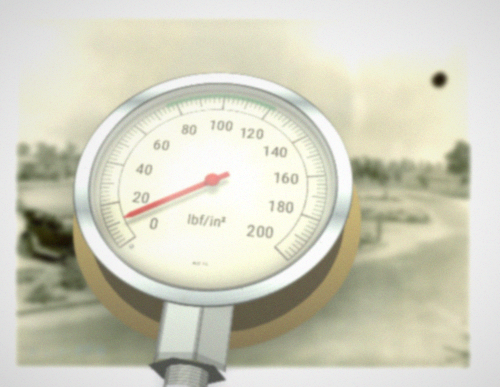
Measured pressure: 10,psi
